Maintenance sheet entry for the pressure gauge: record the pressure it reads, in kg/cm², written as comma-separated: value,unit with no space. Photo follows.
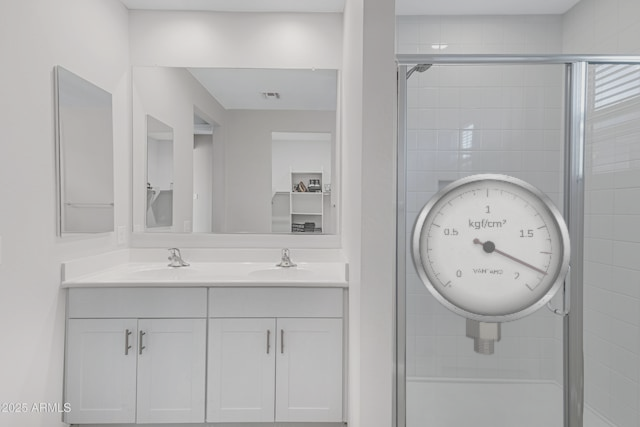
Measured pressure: 1.85,kg/cm²
